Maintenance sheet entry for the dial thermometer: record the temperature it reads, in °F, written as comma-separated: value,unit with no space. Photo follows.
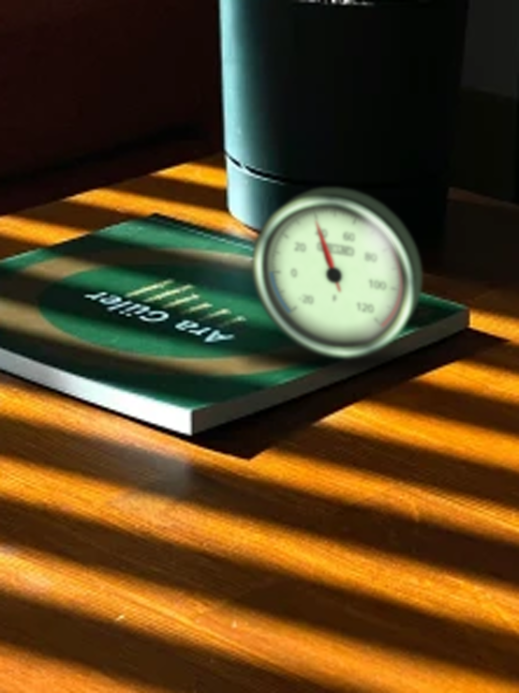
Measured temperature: 40,°F
